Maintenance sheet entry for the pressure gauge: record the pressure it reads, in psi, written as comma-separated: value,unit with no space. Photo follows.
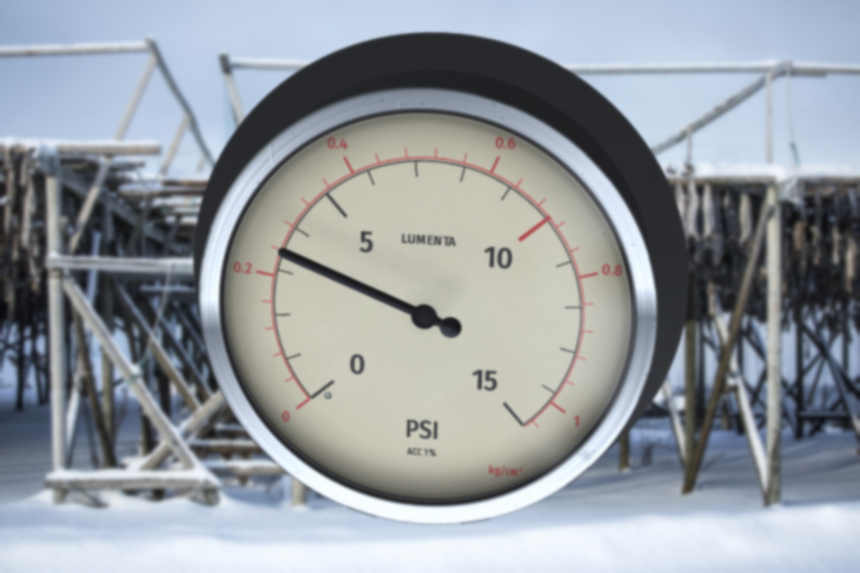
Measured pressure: 3.5,psi
